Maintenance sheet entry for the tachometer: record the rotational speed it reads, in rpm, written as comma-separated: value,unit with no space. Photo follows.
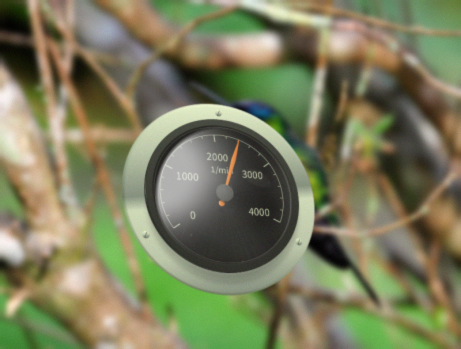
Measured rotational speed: 2400,rpm
